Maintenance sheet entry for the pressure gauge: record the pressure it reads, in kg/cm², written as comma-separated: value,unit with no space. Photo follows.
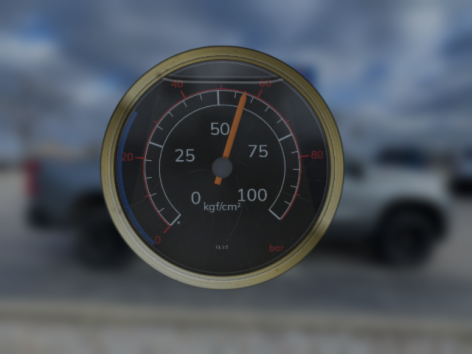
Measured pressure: 57.5,kg/cm²
